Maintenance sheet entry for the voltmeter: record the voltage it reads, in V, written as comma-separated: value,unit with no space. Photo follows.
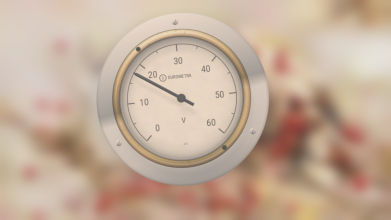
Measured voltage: 17.5,V
